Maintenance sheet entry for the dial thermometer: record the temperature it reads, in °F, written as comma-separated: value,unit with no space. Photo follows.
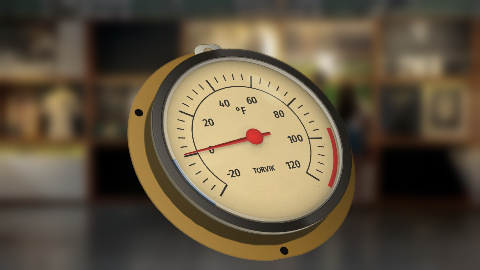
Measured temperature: 0,°F
